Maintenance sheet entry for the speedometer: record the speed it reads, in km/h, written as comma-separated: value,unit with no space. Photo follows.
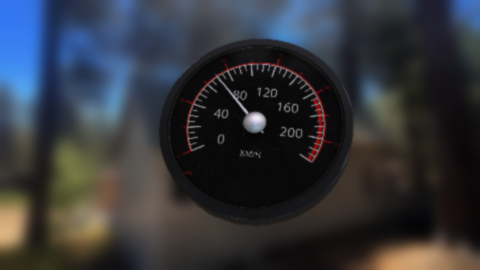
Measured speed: 70,km/h
